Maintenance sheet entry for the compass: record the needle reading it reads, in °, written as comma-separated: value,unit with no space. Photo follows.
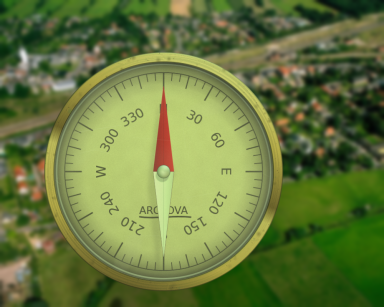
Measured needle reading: 0,°
